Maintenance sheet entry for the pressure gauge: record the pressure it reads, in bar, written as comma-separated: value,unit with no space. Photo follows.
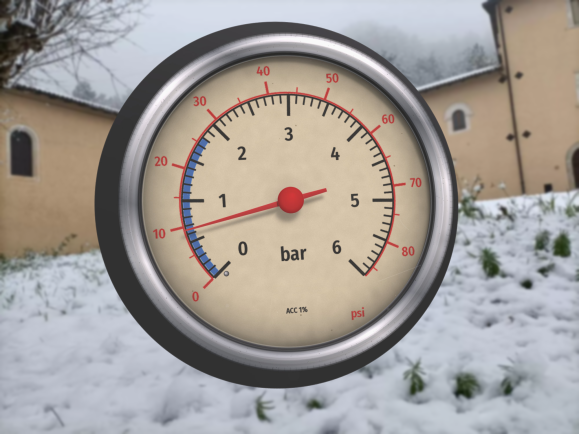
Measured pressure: 0.65,bar
